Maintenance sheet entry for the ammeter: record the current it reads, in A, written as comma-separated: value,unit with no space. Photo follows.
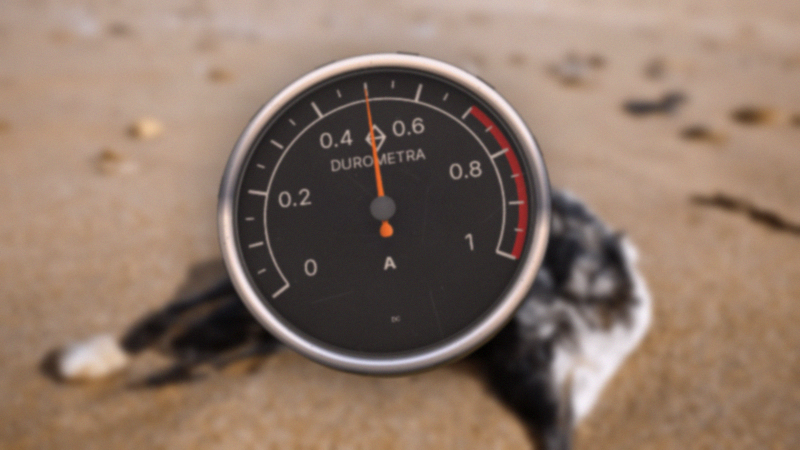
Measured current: 0.5,A
